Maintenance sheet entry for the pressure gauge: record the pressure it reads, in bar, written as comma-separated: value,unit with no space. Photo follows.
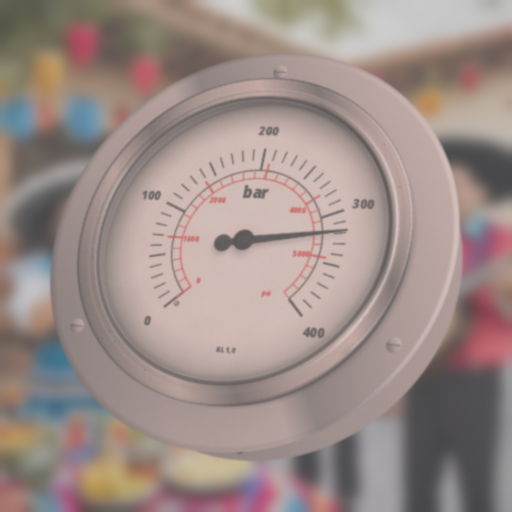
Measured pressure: 320,bar
